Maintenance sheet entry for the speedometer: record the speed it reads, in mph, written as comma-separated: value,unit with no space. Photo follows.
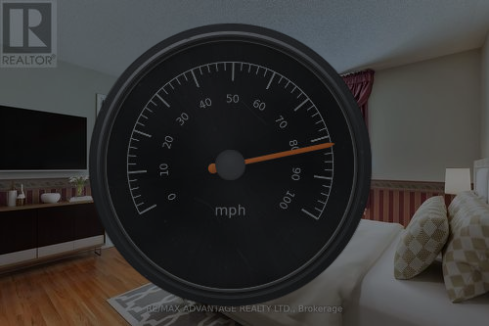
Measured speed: 82,mph
